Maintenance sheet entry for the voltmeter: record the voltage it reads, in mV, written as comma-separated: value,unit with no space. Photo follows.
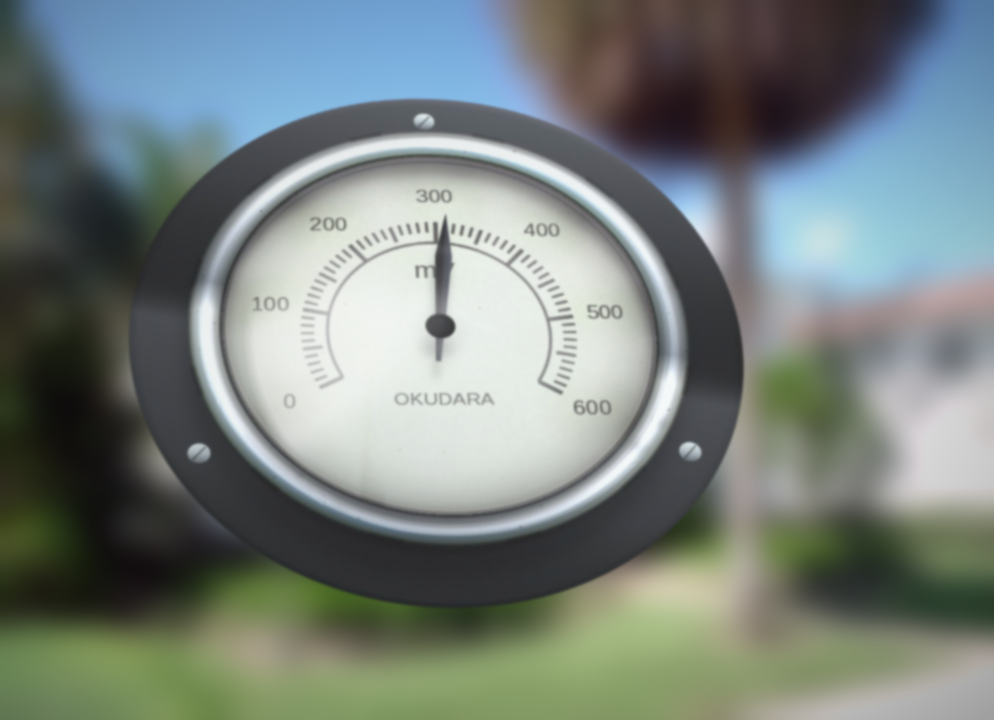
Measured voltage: 310,mV
